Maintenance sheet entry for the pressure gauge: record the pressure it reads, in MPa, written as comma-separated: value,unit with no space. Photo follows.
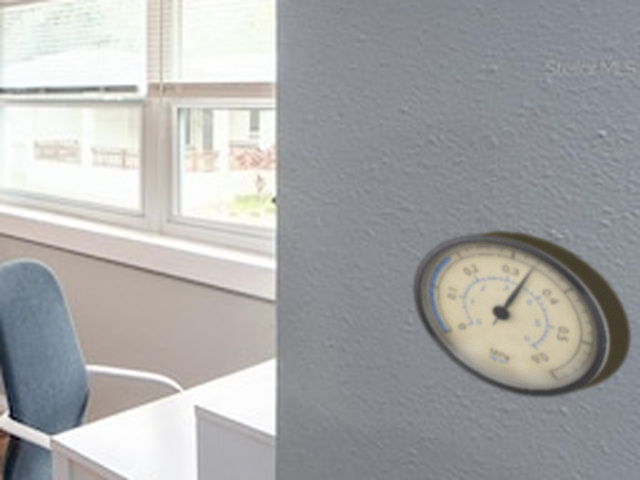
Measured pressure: 0.34,MPa
